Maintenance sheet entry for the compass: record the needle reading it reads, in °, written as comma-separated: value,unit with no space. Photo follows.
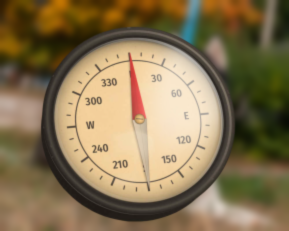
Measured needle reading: 0,°
